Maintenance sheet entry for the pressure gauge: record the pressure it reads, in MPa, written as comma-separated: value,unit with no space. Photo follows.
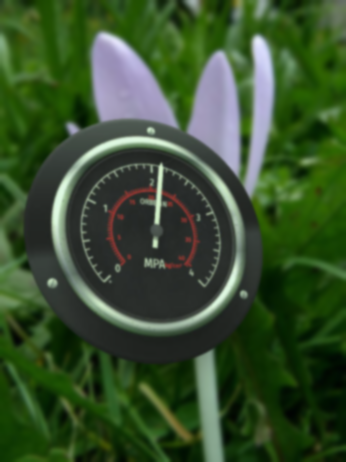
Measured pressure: 2.1,MPa
